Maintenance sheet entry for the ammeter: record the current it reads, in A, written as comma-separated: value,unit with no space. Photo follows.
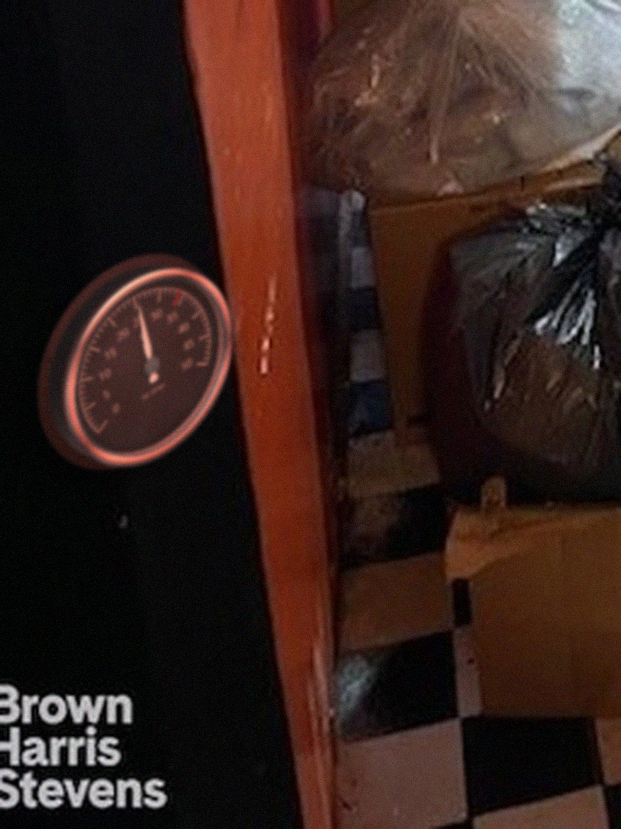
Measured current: 25,A
